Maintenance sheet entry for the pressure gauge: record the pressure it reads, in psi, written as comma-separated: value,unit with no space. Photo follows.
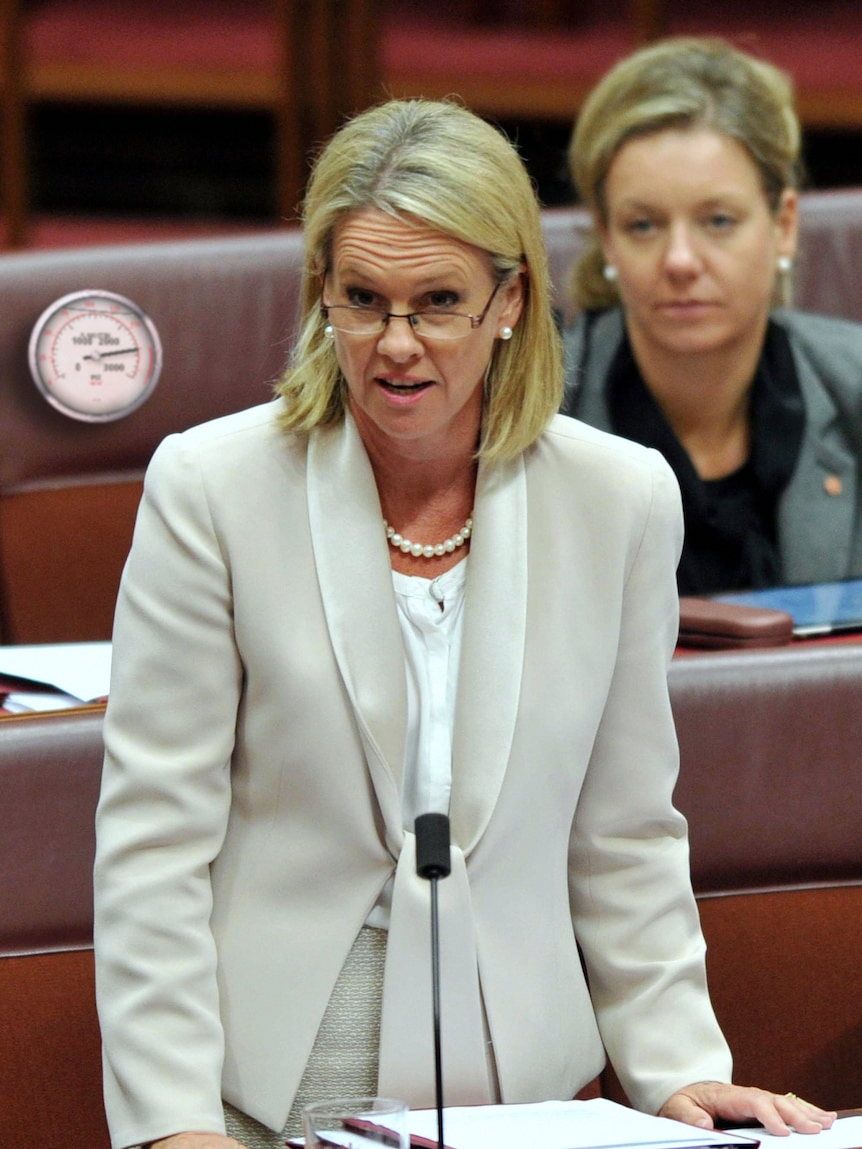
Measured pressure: 2500,psi
